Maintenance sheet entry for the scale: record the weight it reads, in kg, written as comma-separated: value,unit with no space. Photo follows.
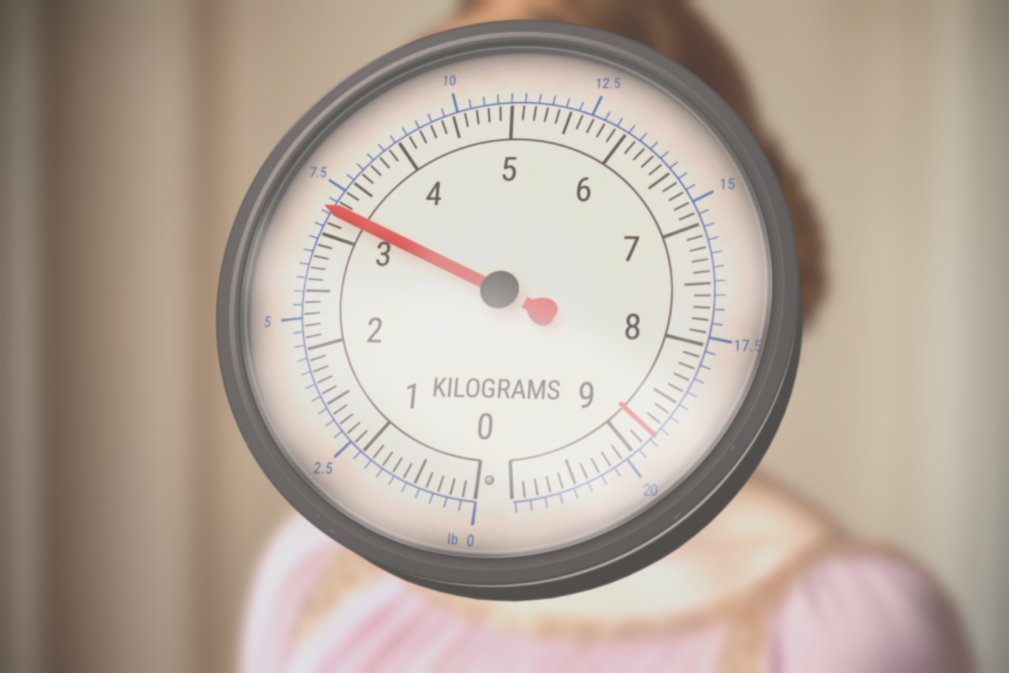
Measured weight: 3.2,kg
